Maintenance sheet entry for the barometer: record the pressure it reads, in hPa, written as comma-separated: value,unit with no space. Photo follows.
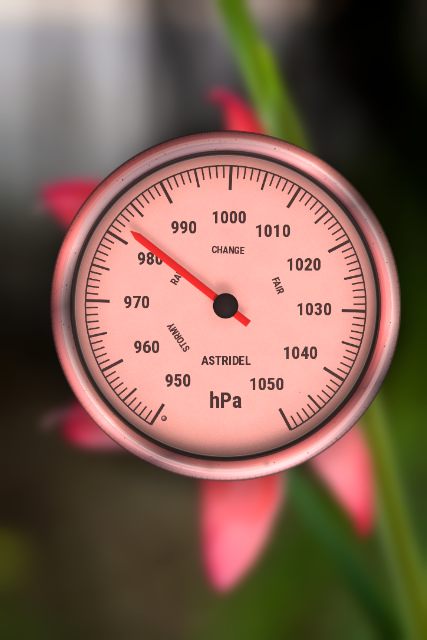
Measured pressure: 982,hPa
